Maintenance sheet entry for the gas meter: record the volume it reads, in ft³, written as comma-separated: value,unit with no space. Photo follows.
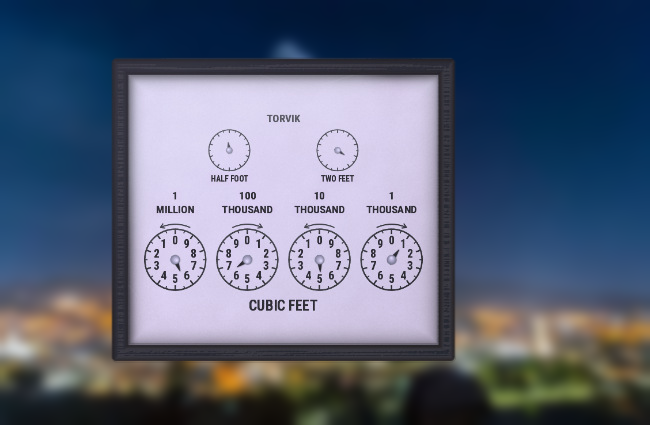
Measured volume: 565100,ft³
